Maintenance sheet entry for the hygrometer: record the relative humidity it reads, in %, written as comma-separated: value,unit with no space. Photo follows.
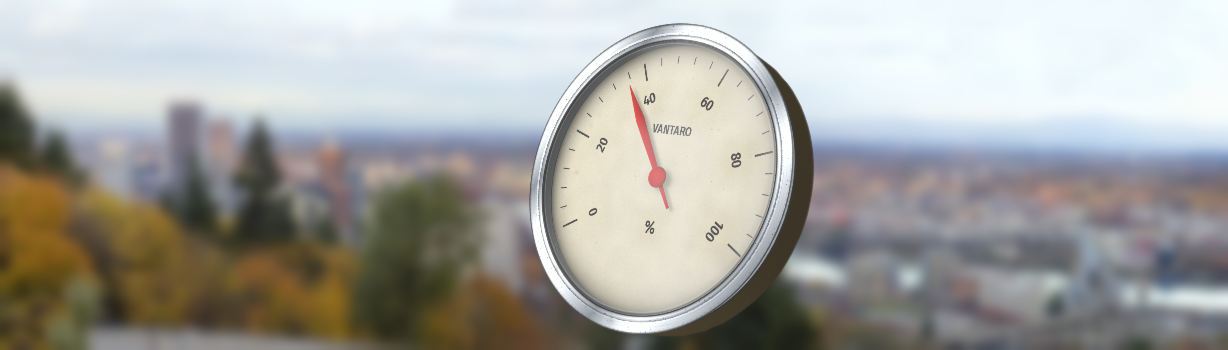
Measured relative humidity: 36,%
